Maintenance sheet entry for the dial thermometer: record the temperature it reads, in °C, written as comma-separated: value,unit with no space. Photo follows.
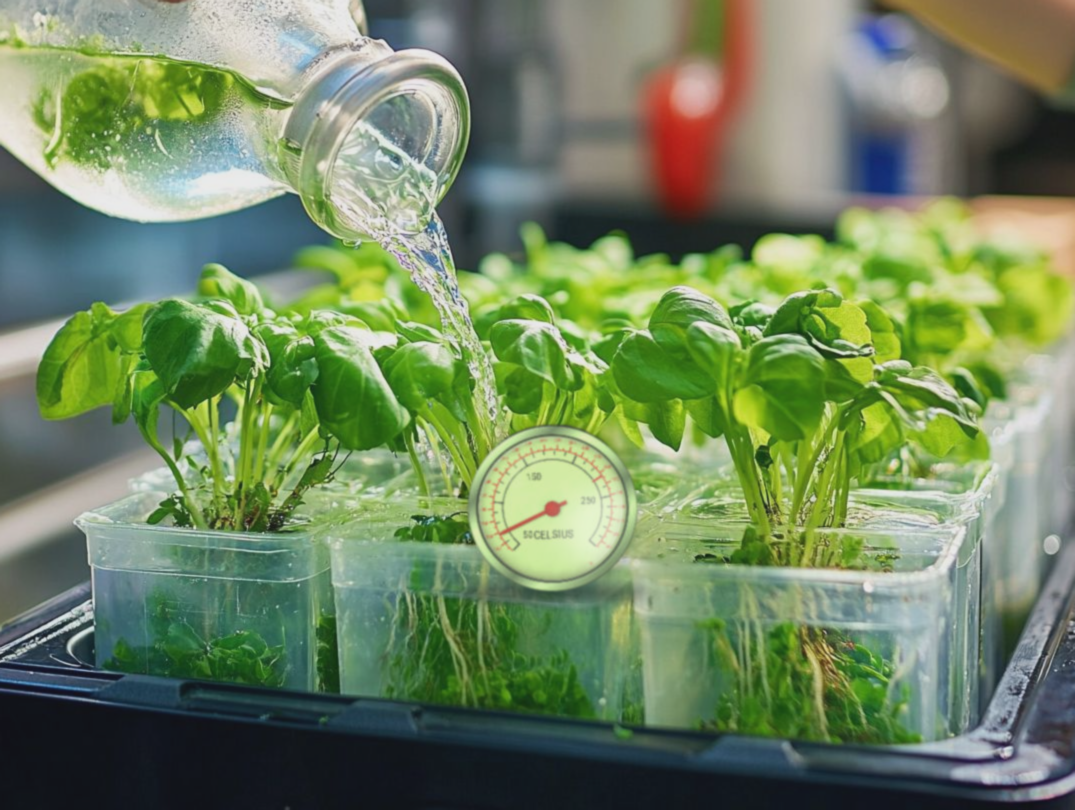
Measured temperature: 70,°C
